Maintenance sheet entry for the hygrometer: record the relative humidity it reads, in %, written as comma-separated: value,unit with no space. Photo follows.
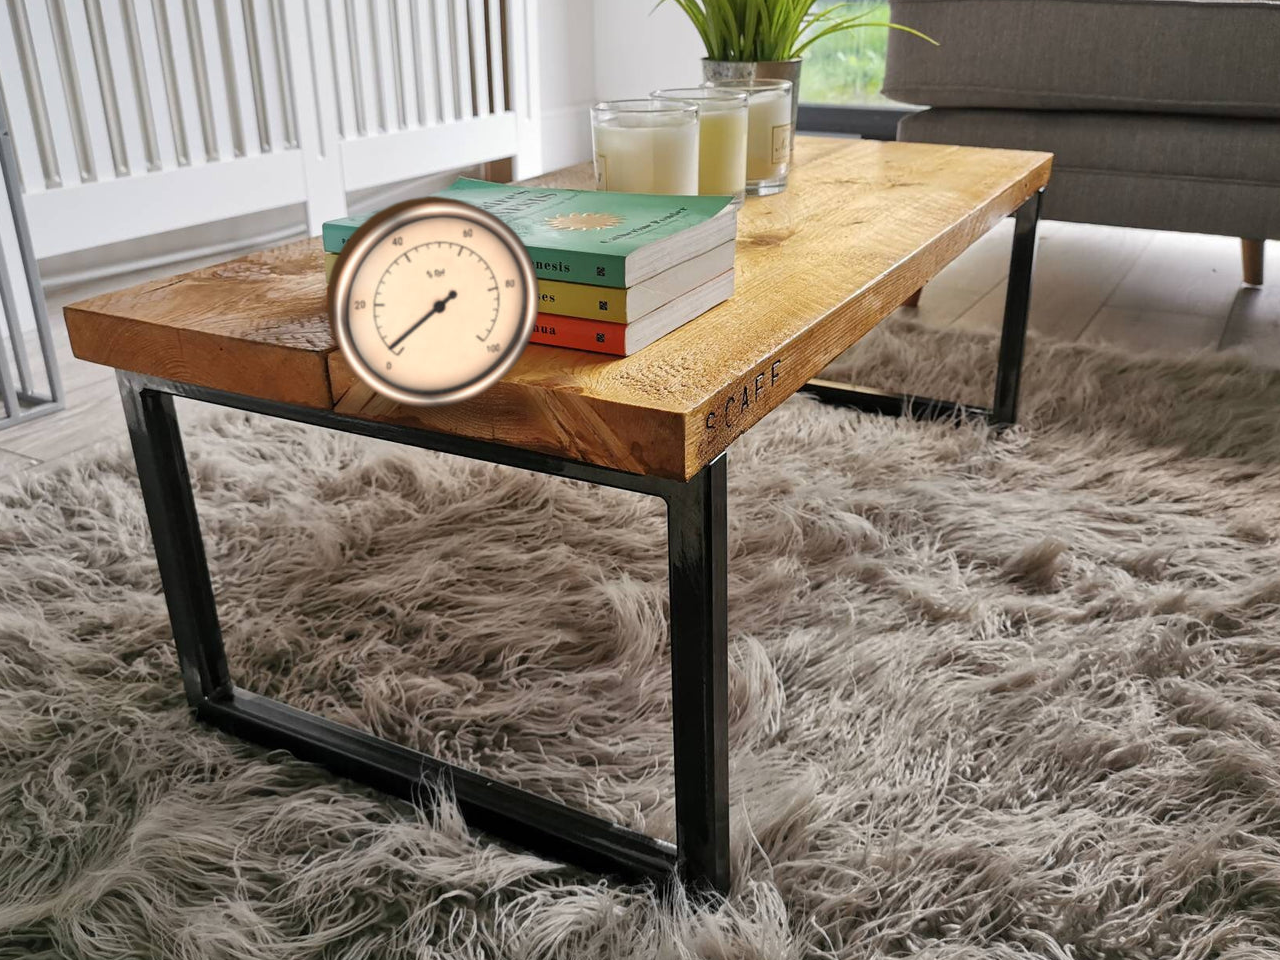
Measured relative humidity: 4,%
